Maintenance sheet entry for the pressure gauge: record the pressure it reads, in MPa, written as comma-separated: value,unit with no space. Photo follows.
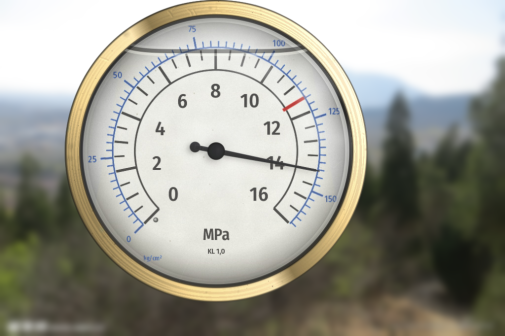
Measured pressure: 14,MPa
